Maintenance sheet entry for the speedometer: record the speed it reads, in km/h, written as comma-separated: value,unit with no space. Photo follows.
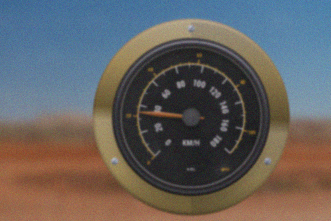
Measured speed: 35,km/h
